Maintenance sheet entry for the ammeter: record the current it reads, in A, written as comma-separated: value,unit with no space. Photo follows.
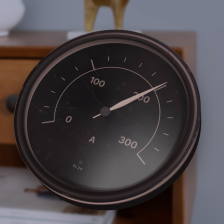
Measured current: 200,A
